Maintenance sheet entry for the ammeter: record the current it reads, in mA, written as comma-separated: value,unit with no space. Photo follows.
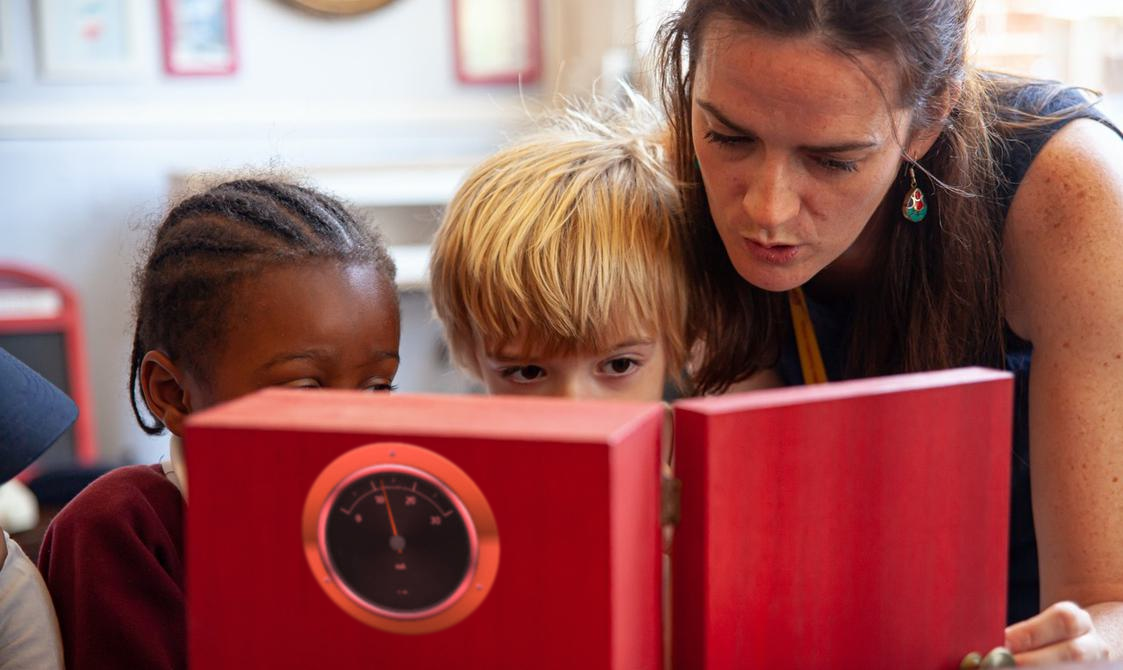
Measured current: 12.5,mA
